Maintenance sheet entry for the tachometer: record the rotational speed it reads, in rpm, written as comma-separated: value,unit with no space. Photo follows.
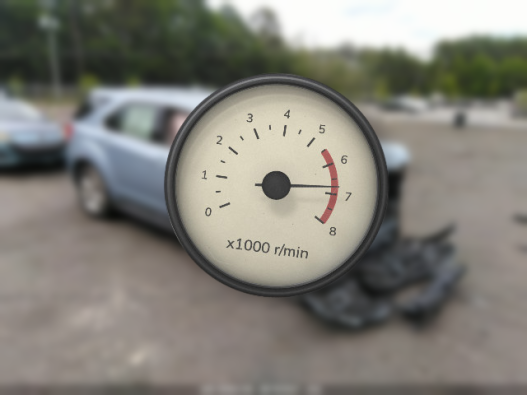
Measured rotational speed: 6750,rpm
